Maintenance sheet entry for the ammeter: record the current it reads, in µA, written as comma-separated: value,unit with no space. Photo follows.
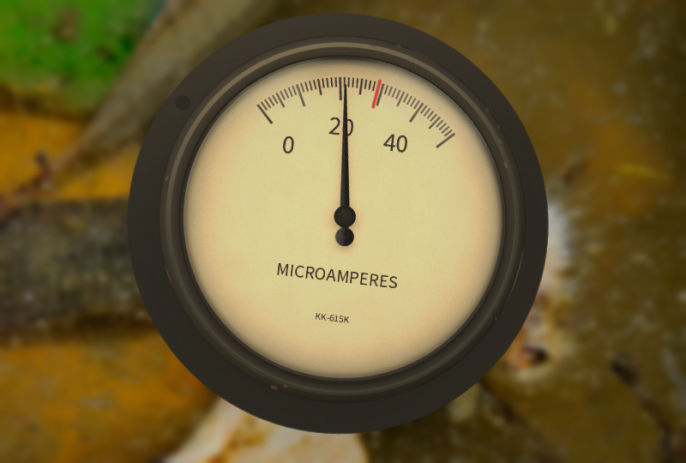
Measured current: 21,µA
